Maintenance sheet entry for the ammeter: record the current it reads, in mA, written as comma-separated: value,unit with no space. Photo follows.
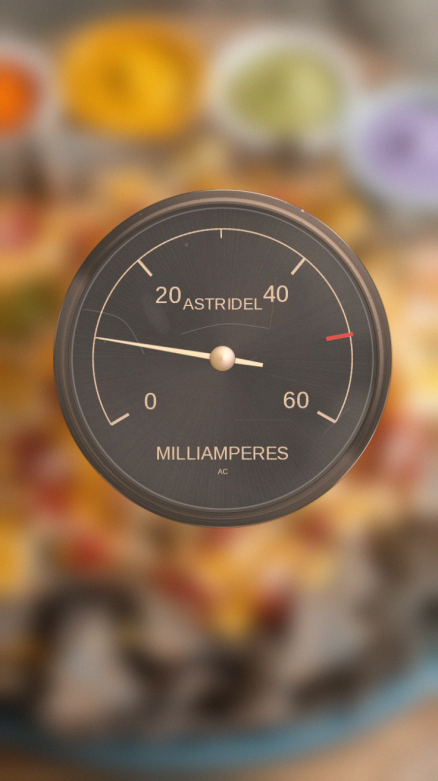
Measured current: 10,mA
